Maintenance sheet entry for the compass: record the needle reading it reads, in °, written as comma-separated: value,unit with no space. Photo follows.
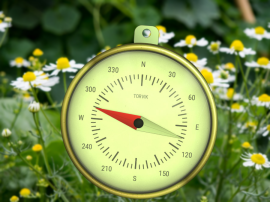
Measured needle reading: 285,°
